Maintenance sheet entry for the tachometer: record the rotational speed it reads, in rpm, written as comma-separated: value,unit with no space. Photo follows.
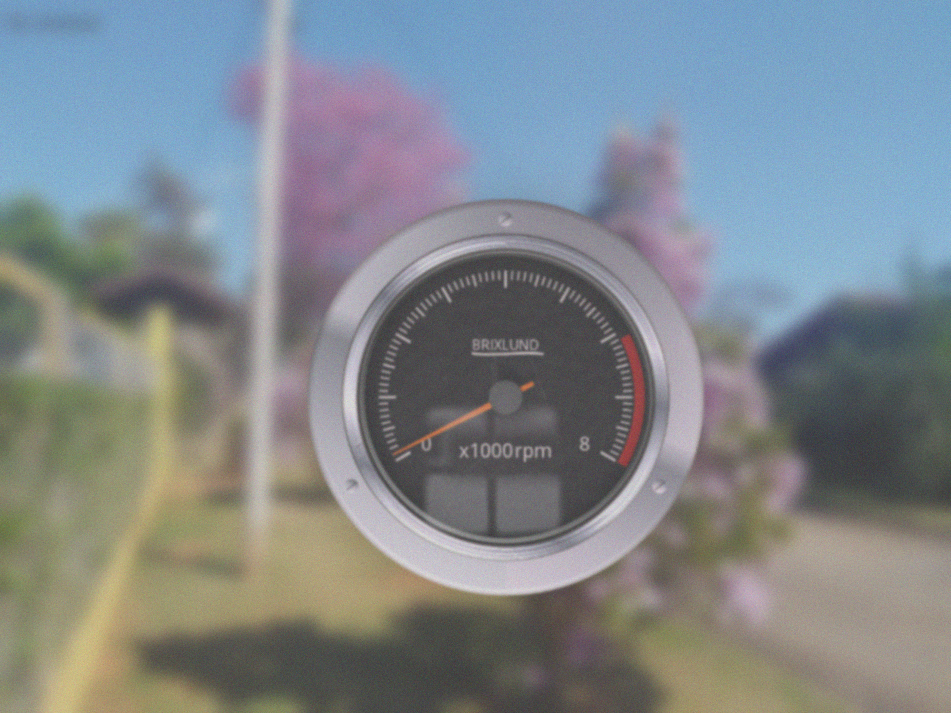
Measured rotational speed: 100,rpm
